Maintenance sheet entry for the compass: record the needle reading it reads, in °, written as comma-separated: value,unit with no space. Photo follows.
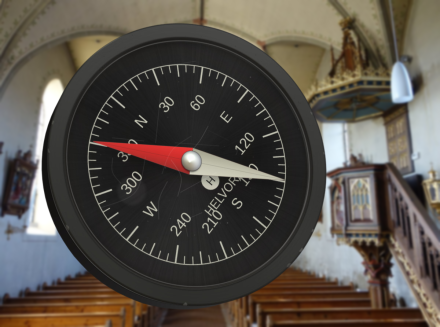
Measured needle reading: 330,°
